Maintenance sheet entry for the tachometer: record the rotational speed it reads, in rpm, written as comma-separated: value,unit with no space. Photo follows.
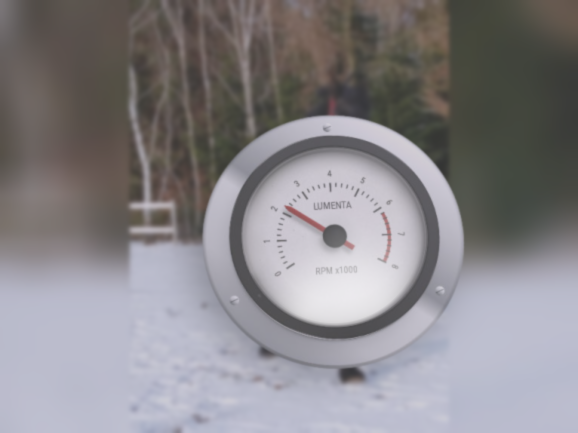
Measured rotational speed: 2200,rpm
